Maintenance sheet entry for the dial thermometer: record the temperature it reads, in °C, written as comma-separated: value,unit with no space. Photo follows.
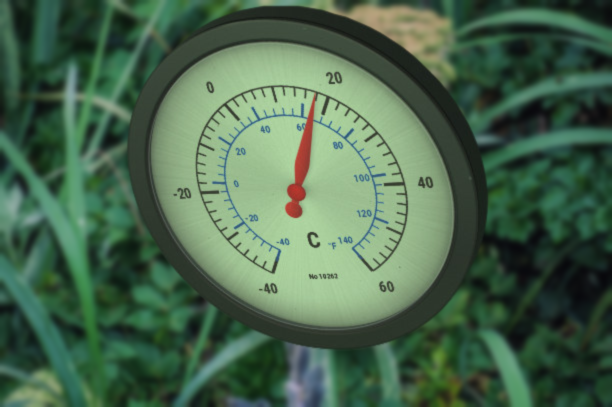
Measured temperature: 18,°C
